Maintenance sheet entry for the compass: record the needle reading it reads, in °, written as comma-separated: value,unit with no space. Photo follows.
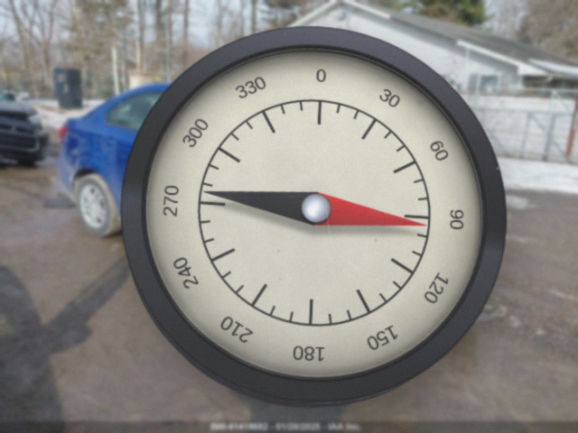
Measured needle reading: 95,°
